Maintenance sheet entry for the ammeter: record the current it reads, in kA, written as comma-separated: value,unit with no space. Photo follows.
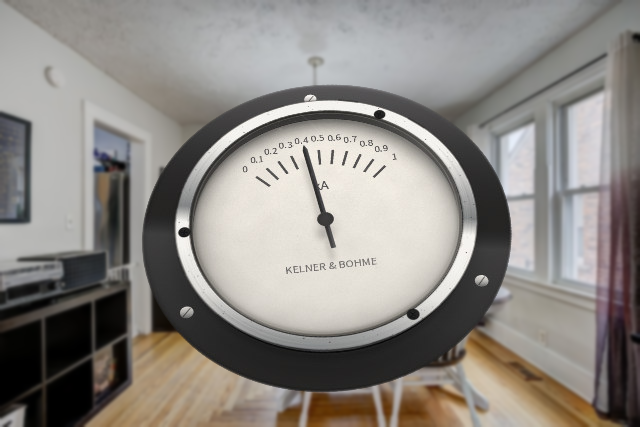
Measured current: 0.4,kA
